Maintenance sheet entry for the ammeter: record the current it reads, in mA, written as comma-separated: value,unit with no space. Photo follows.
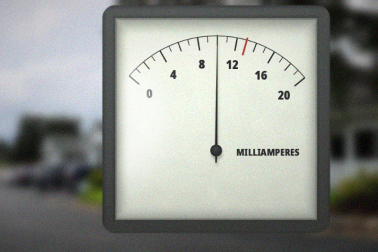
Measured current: 10,mA
